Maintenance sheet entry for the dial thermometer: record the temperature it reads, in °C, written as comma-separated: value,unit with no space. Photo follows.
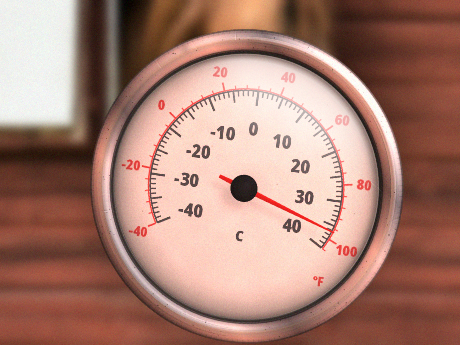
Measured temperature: 36,°C
